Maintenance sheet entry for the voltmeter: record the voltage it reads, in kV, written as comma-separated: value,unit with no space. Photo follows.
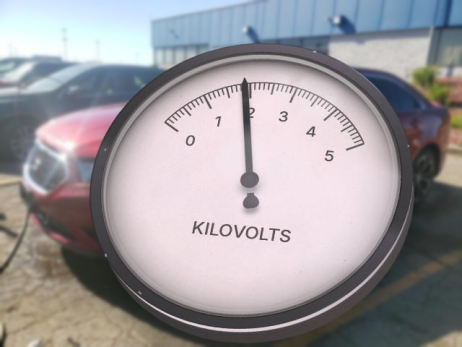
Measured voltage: 1.9,kV
